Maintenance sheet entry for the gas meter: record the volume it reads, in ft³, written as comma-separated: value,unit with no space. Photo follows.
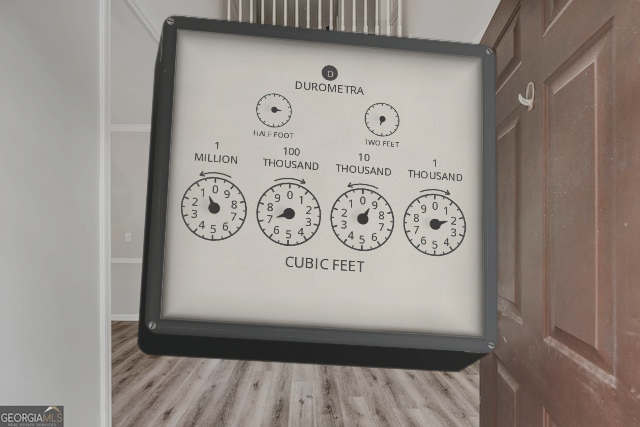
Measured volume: 69200,ft³
